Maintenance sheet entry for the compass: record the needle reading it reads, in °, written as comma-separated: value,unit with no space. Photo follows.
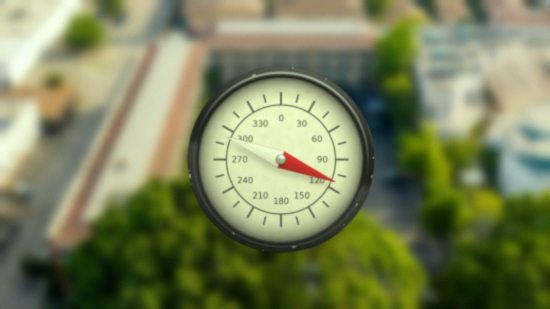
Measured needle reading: 112.5,°
